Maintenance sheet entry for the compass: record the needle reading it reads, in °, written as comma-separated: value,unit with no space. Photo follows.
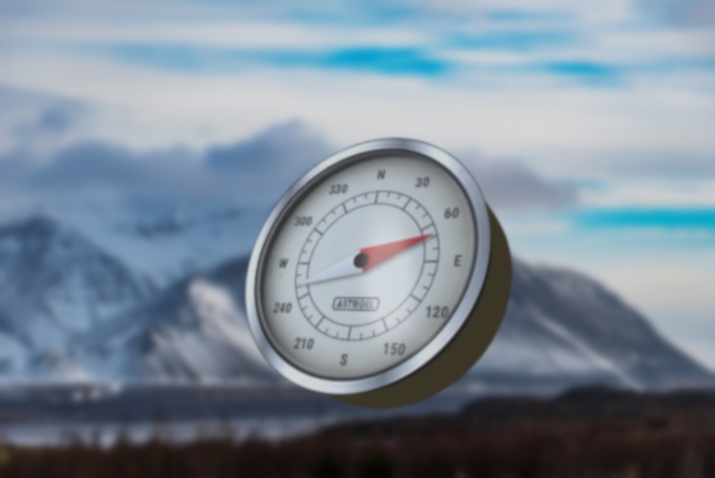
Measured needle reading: 70,°
